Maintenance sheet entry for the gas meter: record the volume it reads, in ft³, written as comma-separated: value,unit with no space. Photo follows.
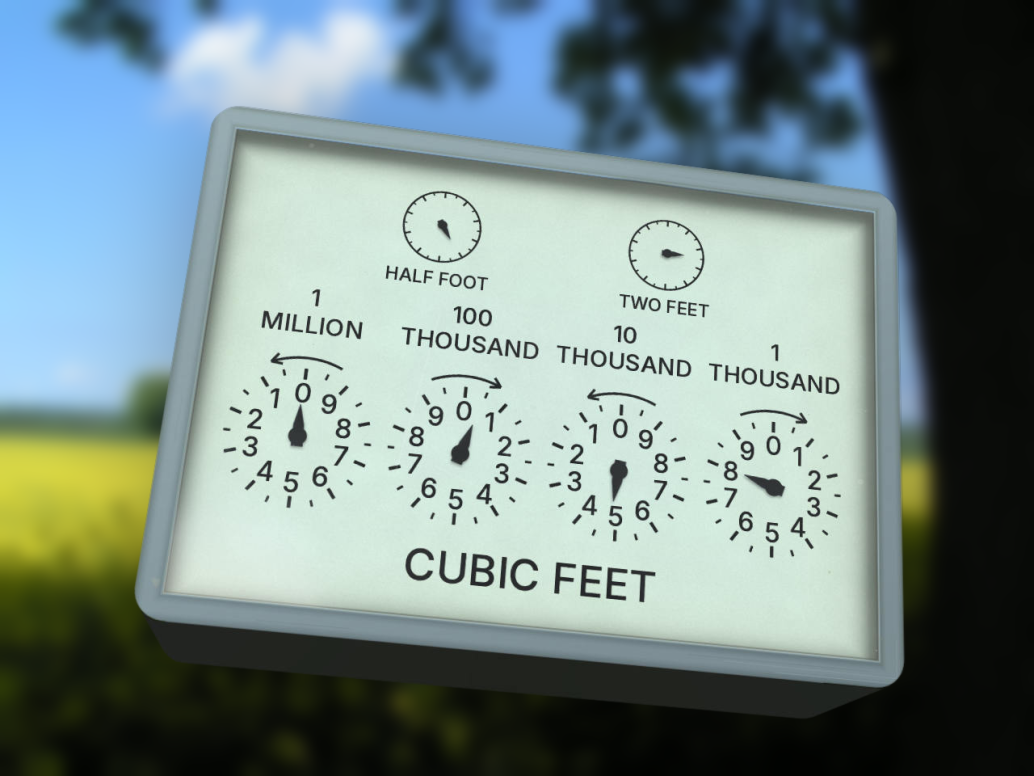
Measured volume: 4800,ft³
